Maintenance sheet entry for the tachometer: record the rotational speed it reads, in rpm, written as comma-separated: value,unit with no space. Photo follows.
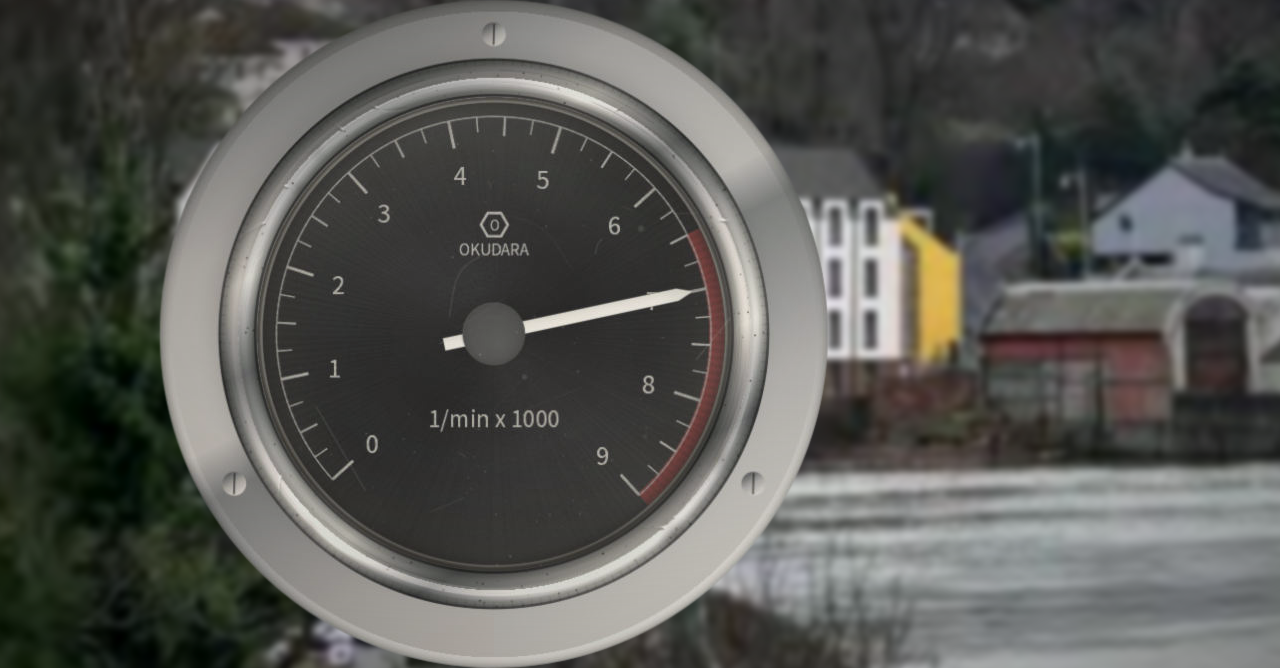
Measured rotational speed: 7000,rpm
